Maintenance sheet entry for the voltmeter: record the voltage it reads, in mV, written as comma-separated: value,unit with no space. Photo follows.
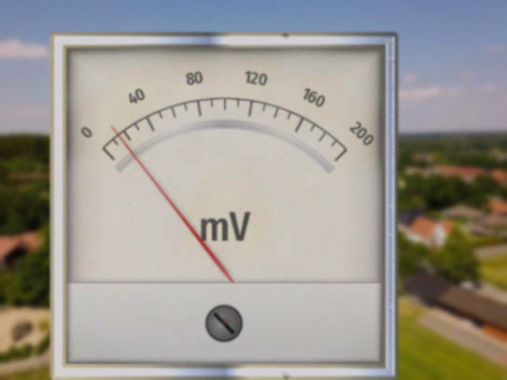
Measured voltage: 15,mV
